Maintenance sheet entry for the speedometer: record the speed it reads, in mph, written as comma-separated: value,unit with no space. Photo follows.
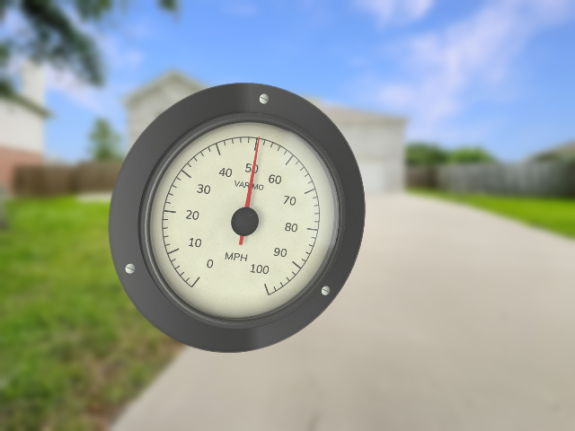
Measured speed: 50,mph
